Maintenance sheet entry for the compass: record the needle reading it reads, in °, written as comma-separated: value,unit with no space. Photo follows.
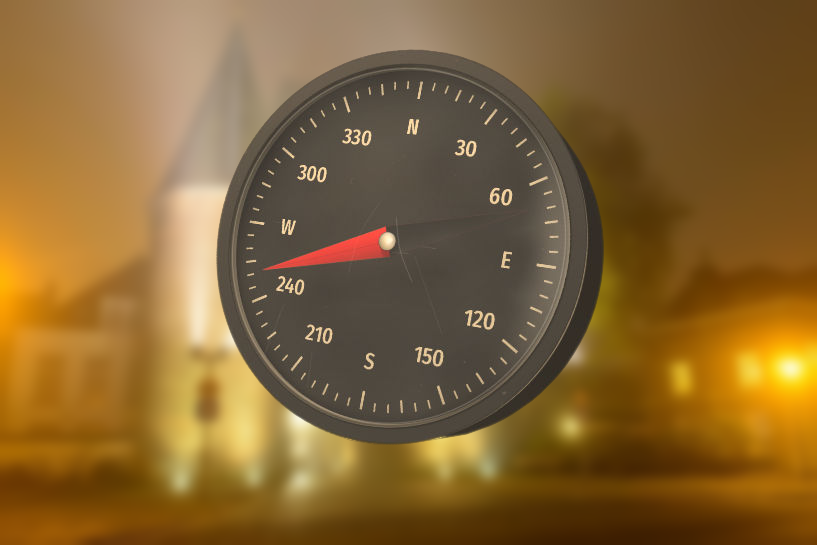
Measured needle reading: 250,°
